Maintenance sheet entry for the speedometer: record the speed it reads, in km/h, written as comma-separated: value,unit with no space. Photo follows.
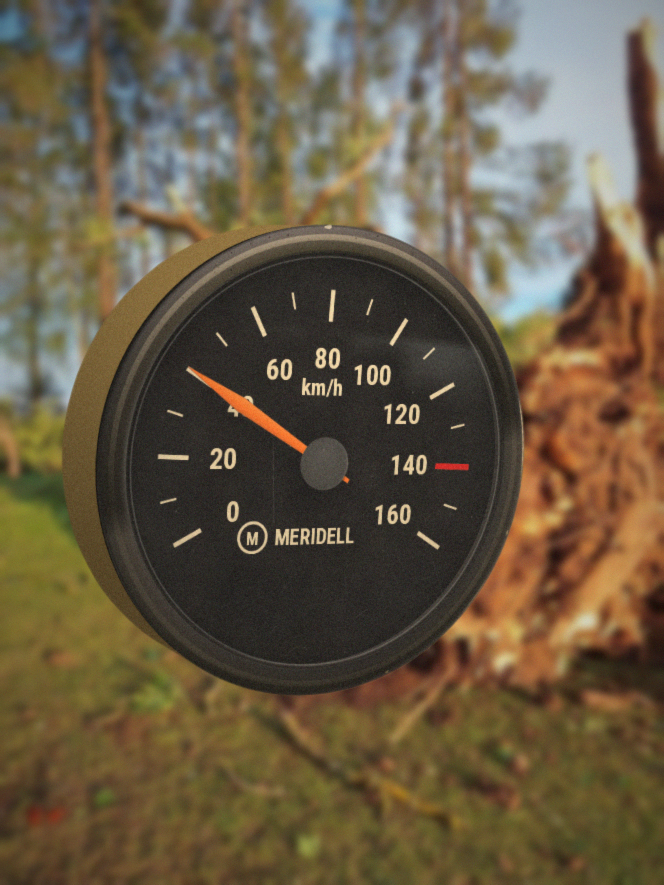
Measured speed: 40,km/h
